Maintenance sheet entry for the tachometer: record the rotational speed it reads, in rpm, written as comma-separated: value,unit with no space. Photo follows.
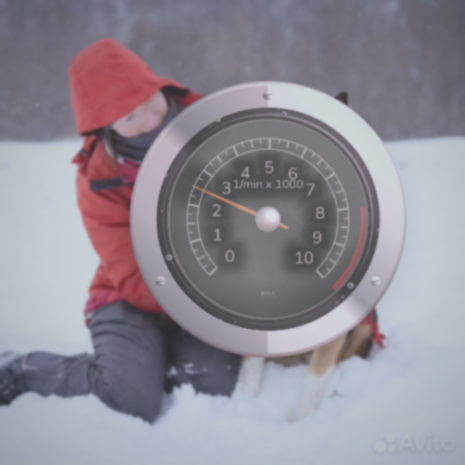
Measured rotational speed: 2500,rpm
